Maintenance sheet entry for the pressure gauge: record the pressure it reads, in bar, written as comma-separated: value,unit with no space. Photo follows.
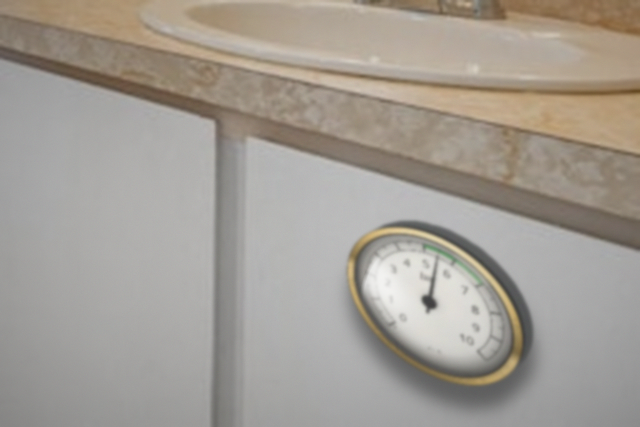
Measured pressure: 5.5,bar
